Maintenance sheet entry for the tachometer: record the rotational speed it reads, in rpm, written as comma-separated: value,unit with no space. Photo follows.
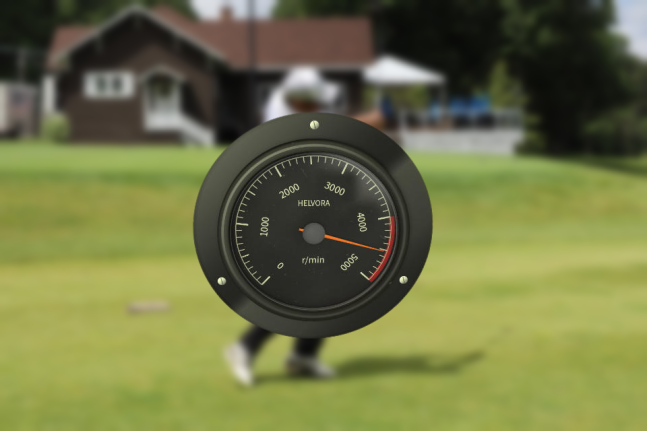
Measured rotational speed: 4500,rpm
